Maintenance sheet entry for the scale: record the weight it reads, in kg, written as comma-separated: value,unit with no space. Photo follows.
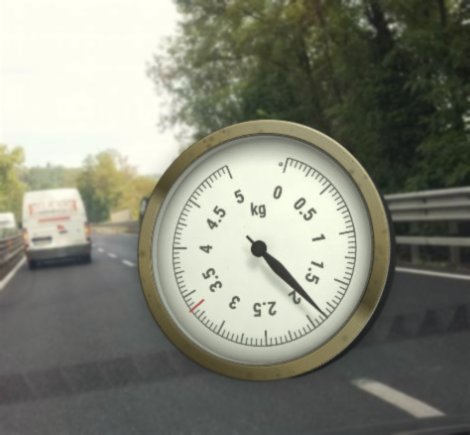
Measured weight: 1.85,kg
